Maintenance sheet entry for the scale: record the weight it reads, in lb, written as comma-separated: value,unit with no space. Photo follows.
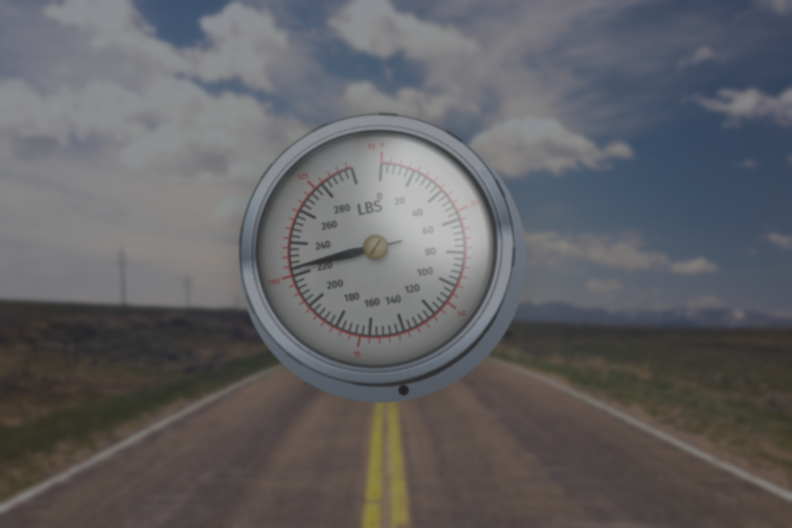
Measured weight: 224,lb
